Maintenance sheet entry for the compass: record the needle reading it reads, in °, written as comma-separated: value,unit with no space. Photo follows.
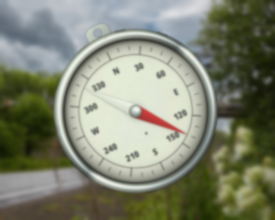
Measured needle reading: 140,°
